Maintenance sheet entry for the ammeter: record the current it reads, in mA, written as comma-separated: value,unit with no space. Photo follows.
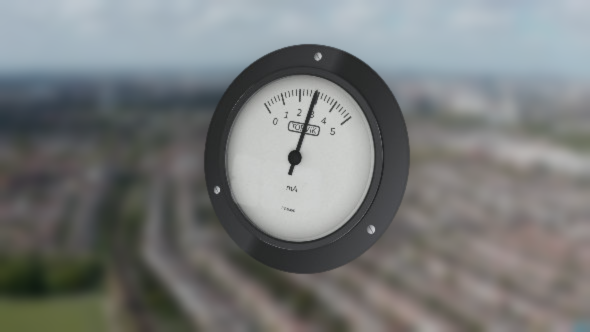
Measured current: 3,mA
